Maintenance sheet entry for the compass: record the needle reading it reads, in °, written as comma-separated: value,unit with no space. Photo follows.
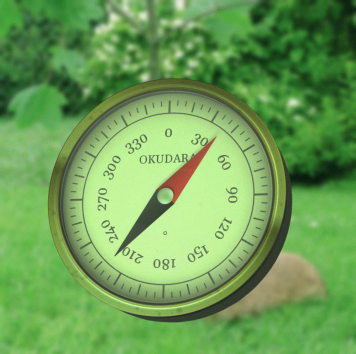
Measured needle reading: 40,°
